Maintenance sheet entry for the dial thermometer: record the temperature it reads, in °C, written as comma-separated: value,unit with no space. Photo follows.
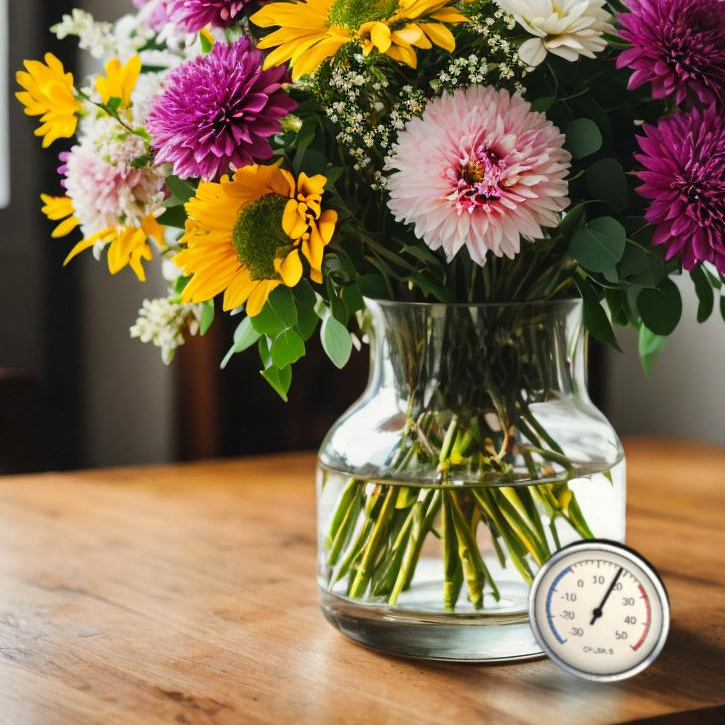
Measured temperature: 18,°C
